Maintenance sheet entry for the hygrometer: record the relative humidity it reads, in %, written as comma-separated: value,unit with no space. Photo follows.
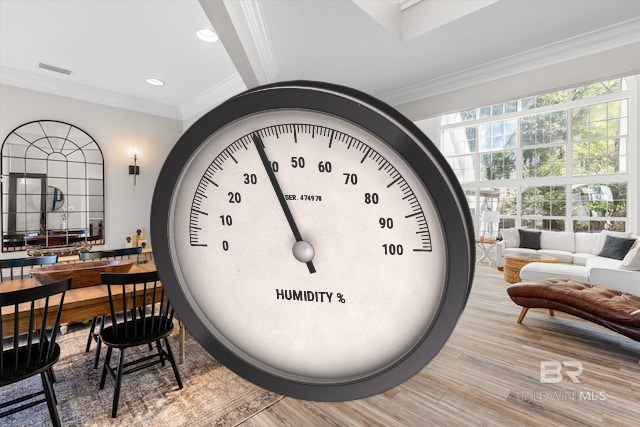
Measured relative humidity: 40,%
